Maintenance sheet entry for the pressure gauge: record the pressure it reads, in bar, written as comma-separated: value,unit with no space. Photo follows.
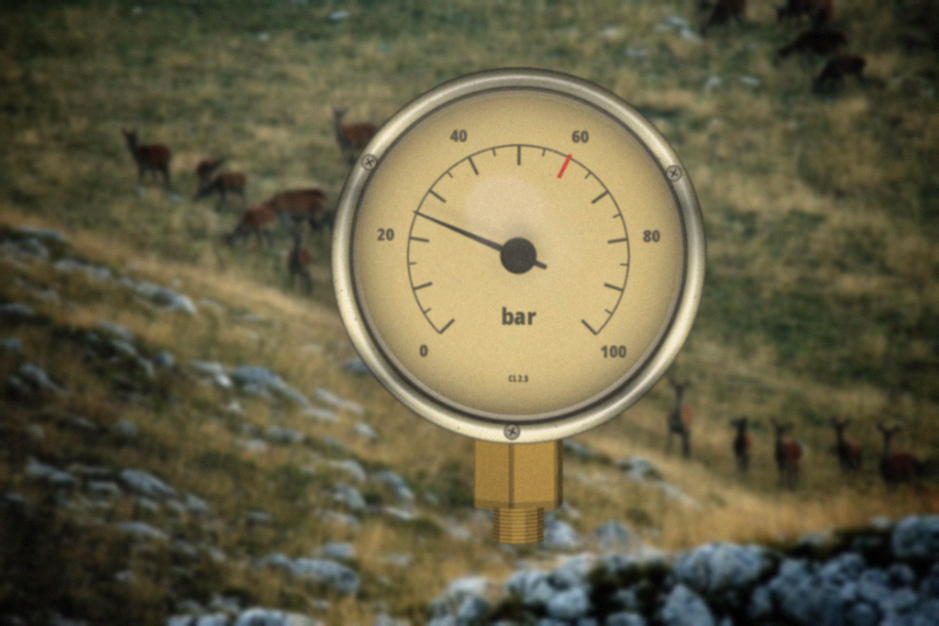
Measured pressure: 25,bar
